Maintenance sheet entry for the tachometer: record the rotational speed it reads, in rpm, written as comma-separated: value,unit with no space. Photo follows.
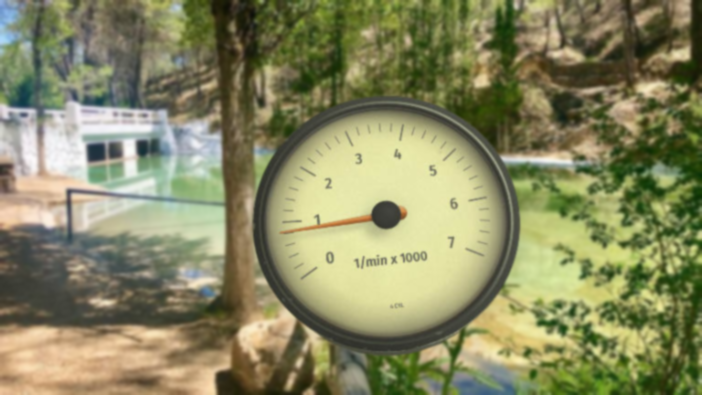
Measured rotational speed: 800,rpm
